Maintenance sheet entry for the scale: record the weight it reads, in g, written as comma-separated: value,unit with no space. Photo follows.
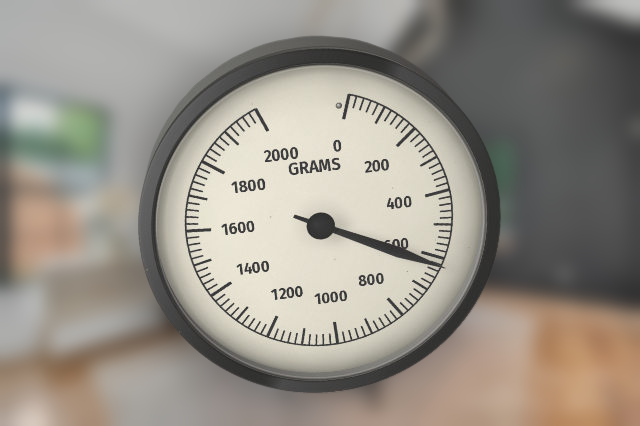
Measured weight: 620,g
